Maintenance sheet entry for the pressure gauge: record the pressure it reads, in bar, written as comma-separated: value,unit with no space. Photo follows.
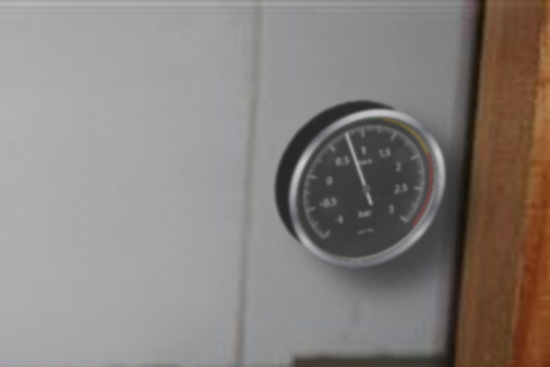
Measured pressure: 0.75,bar
